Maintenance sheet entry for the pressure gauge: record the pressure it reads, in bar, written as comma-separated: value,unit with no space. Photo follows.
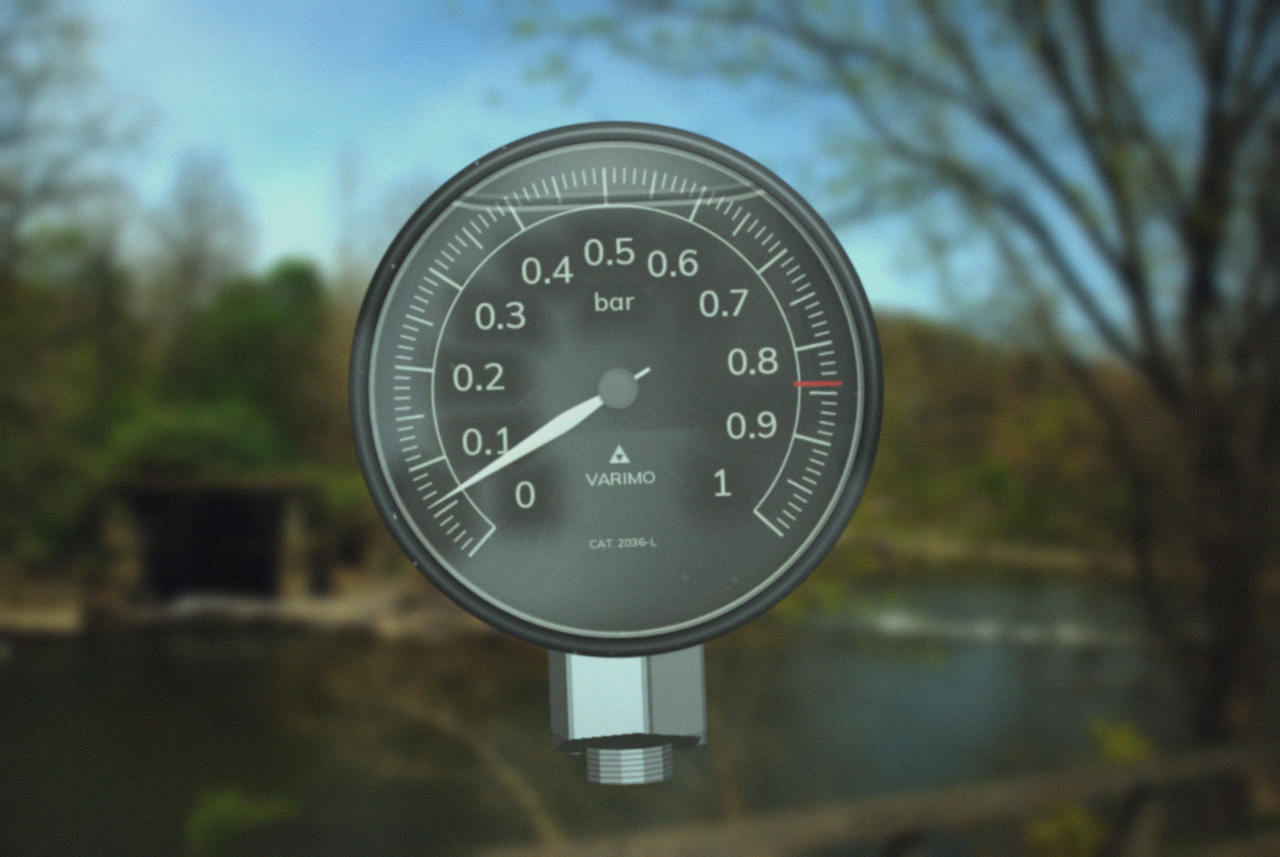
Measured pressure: 0.06,bar
